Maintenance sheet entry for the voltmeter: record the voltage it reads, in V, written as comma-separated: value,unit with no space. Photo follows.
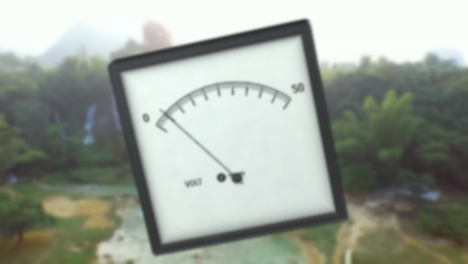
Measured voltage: 5,V
